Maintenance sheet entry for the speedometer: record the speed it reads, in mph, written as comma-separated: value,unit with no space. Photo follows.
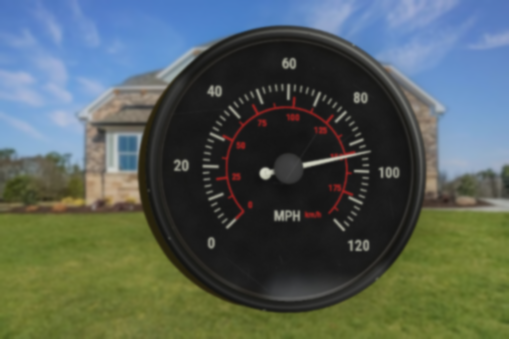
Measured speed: 94,mph
